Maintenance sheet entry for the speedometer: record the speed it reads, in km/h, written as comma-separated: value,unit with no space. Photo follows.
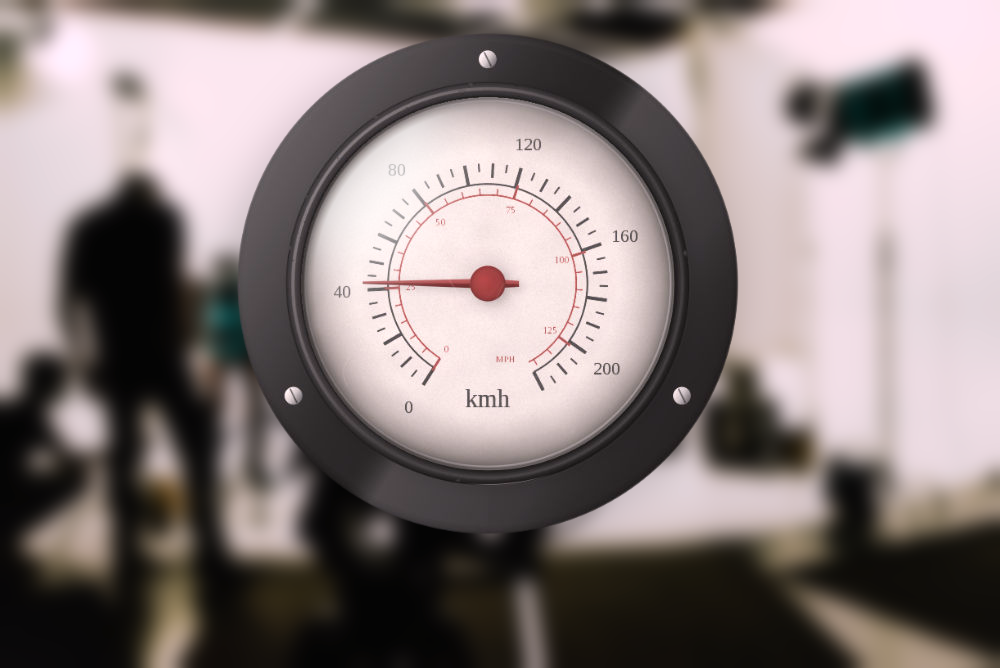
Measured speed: 42.5,km/h
